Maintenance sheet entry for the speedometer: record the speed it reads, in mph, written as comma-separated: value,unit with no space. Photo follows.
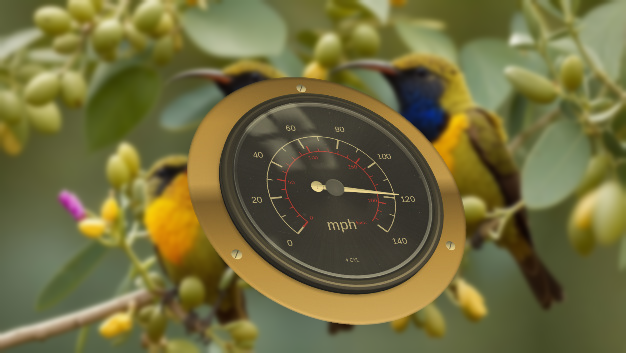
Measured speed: 120,mph
